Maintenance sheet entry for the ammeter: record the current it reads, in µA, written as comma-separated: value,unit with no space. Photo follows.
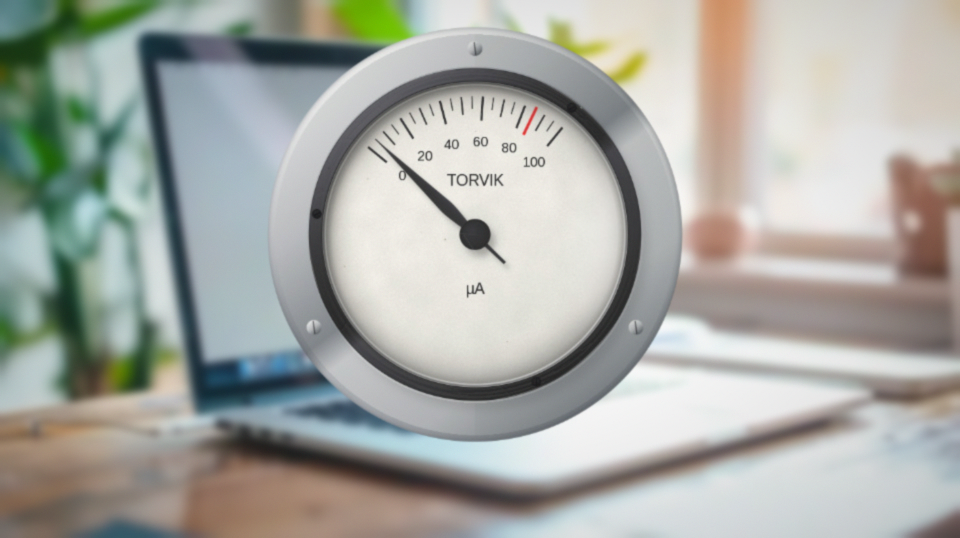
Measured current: 5,µA
